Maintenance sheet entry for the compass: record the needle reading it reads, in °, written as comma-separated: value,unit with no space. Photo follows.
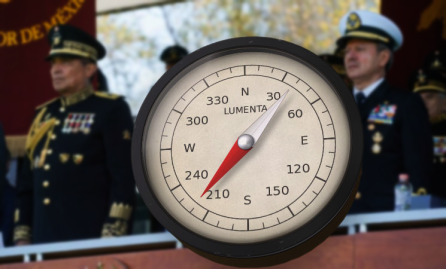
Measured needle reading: 220,°
